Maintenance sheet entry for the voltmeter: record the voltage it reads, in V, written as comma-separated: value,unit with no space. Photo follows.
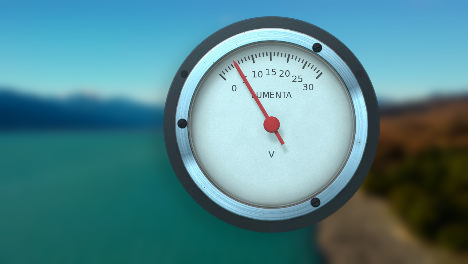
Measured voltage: 5,V
